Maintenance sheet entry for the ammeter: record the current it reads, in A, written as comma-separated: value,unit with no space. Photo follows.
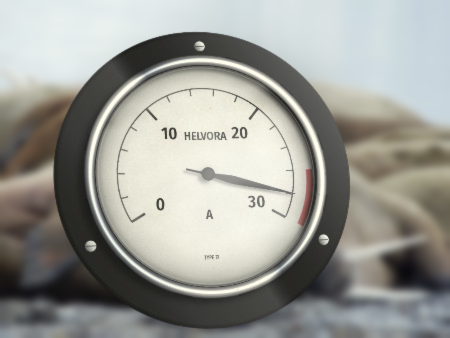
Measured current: 28,A
